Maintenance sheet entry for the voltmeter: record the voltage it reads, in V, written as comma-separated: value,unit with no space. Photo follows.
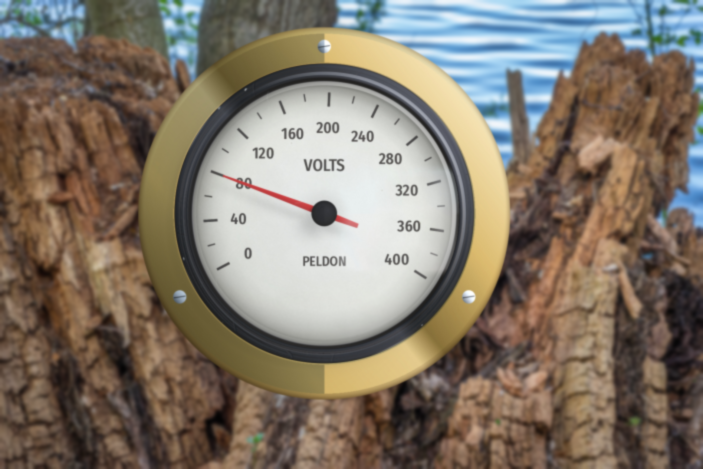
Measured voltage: 80,V
